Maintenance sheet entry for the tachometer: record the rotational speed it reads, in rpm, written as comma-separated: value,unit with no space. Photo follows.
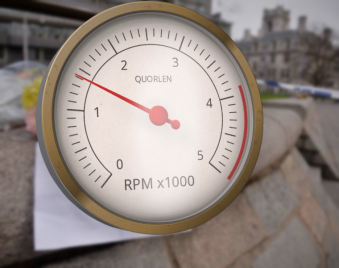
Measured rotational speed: 1400,rpm
